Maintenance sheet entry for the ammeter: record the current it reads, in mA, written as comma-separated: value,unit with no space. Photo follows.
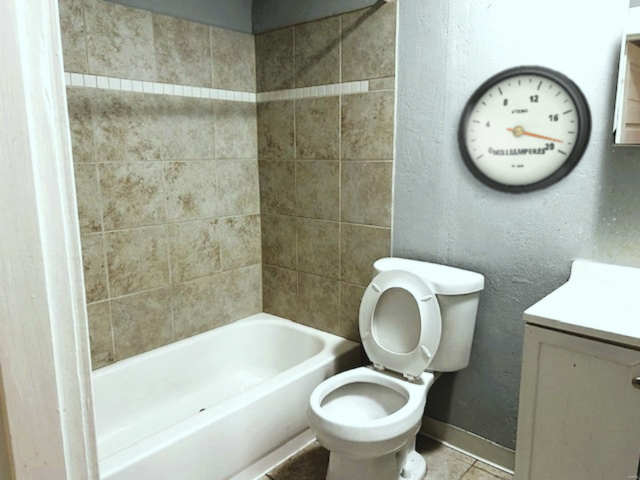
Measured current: 19,mA
